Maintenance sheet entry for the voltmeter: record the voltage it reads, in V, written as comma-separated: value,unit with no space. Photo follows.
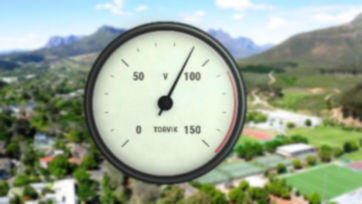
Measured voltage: 90,V
